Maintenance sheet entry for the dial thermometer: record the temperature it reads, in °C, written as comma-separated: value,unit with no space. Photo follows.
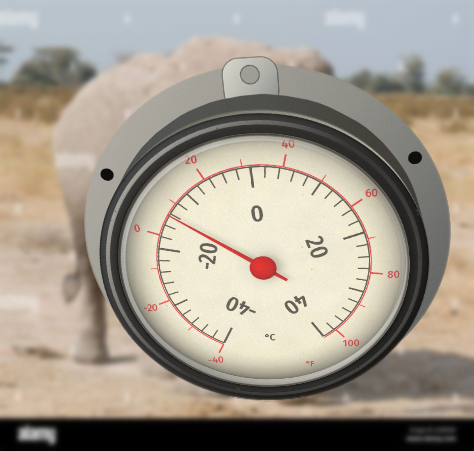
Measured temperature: -14,°C
